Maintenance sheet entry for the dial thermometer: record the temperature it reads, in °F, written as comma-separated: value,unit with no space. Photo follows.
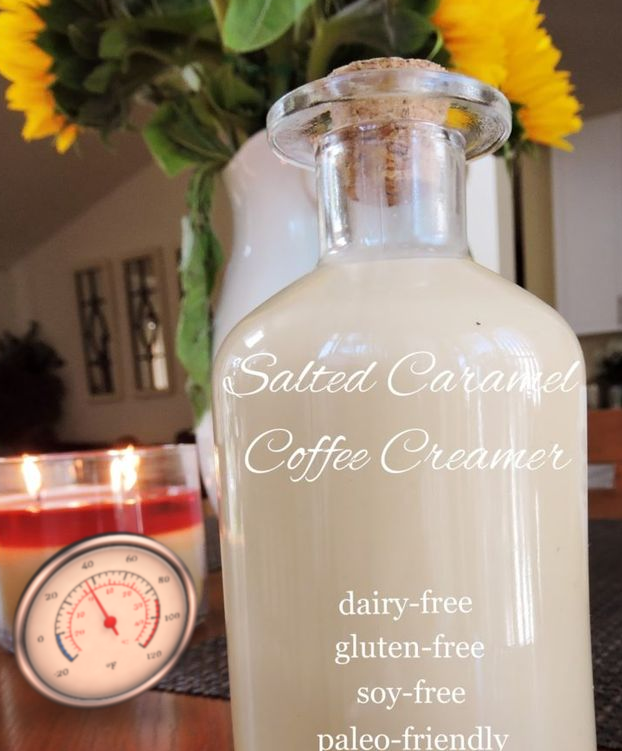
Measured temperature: 36,°F
